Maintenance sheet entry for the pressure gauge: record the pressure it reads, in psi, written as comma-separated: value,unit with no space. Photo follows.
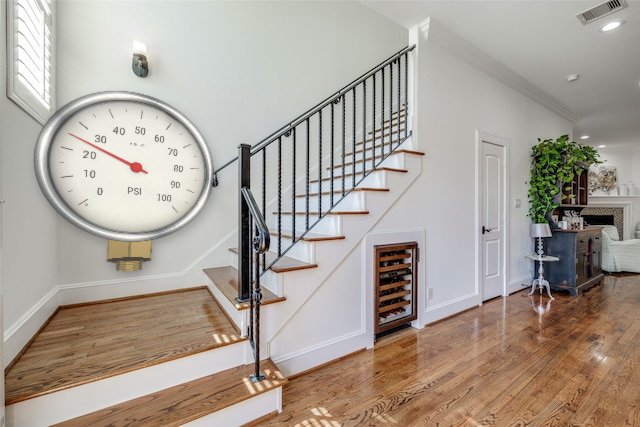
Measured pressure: 25,psi
